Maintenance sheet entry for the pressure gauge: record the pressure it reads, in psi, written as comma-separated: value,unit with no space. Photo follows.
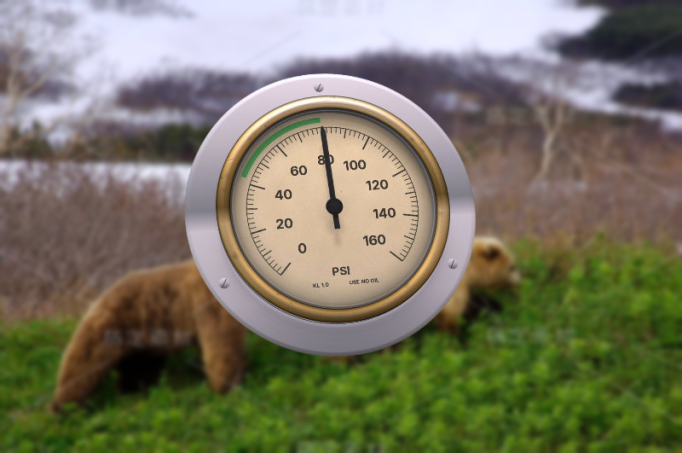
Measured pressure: 80,psi
